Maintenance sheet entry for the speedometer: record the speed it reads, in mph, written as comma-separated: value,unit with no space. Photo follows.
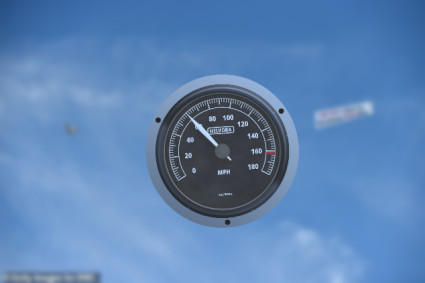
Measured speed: 60,mph
